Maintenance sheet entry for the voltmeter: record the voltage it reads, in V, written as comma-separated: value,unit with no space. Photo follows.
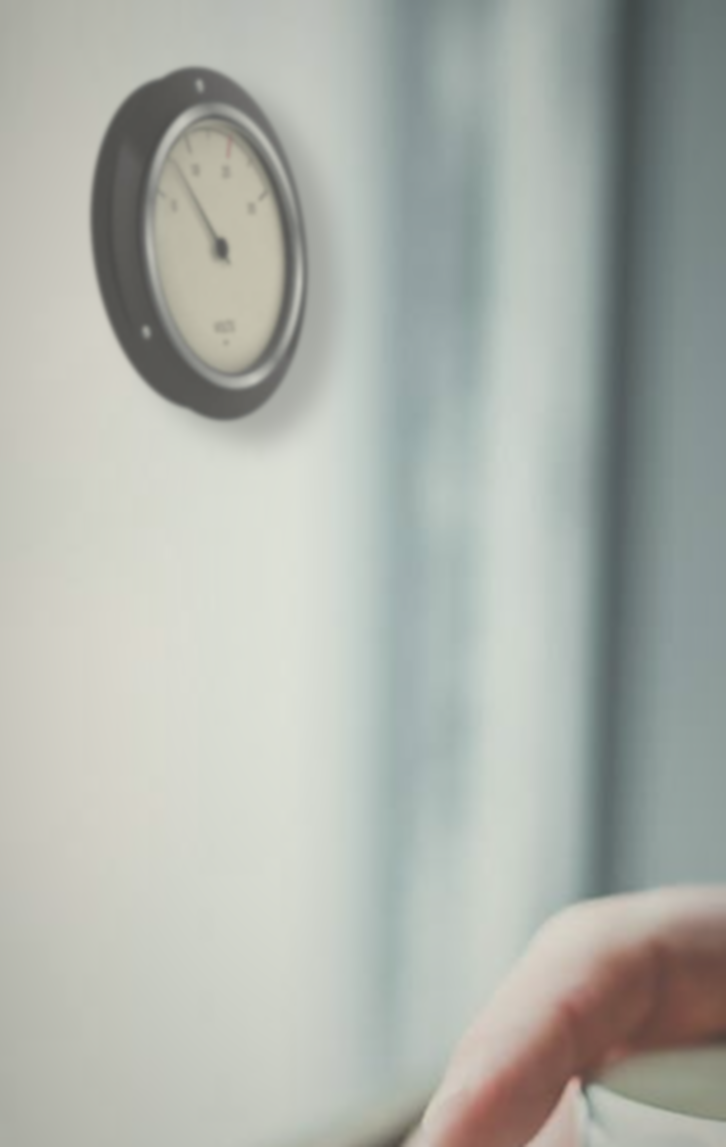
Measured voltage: 5,V
